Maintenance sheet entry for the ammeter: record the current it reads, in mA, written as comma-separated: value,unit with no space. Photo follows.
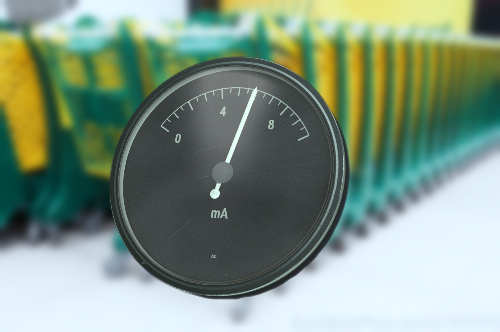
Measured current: 6,mA
